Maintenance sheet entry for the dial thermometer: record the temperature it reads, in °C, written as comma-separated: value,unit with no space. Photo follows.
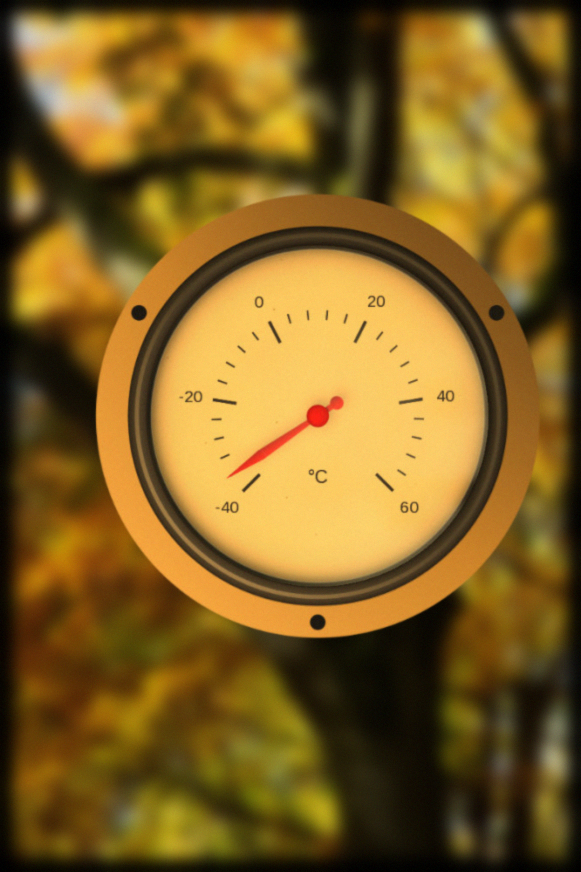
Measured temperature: -36,°C
